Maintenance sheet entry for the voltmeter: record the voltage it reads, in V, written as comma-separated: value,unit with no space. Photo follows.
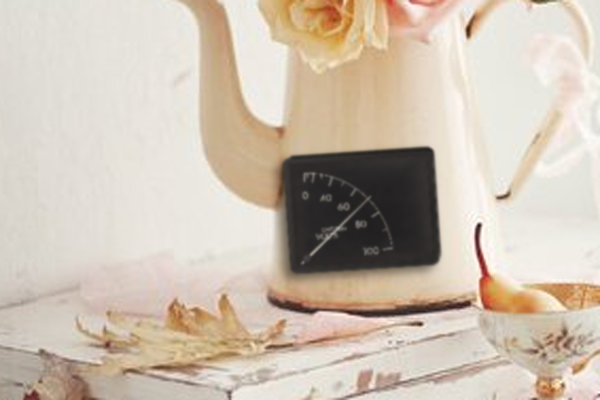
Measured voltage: 70,V
